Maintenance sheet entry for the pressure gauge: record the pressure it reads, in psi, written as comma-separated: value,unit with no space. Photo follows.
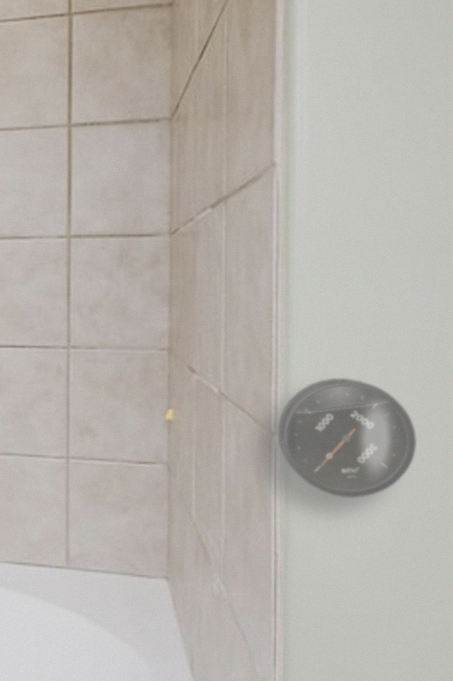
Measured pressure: 0,psi
